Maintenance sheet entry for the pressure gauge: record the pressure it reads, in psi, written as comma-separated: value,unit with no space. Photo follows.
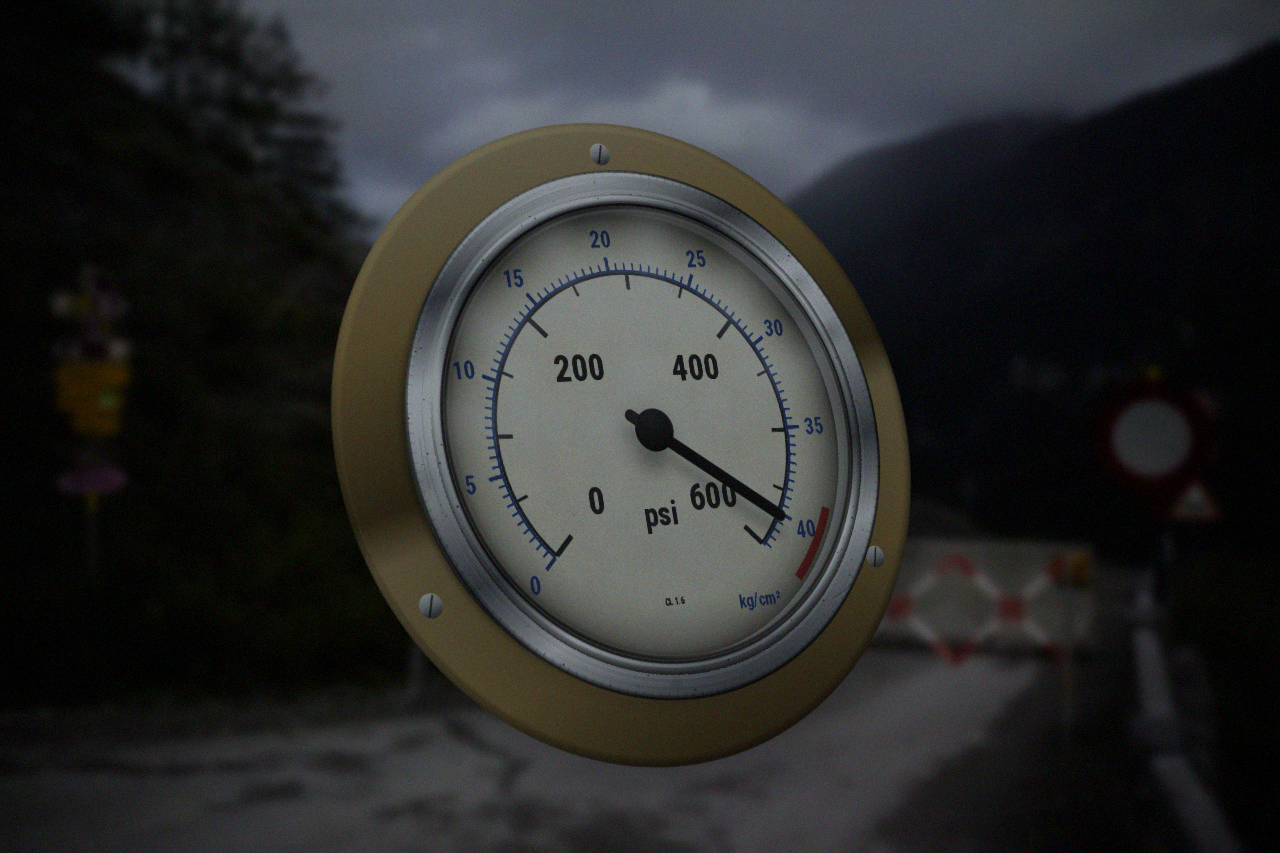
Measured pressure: 575,psi
